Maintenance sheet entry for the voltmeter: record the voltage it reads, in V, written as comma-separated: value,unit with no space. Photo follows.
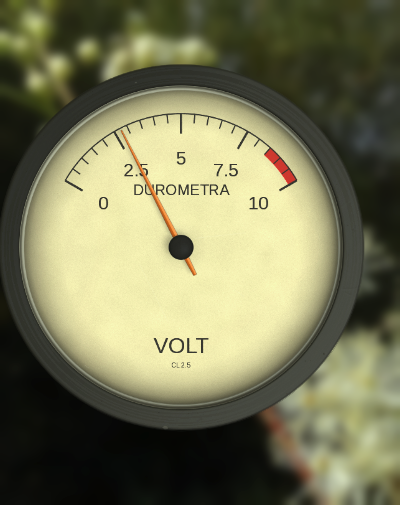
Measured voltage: 2.75,V
